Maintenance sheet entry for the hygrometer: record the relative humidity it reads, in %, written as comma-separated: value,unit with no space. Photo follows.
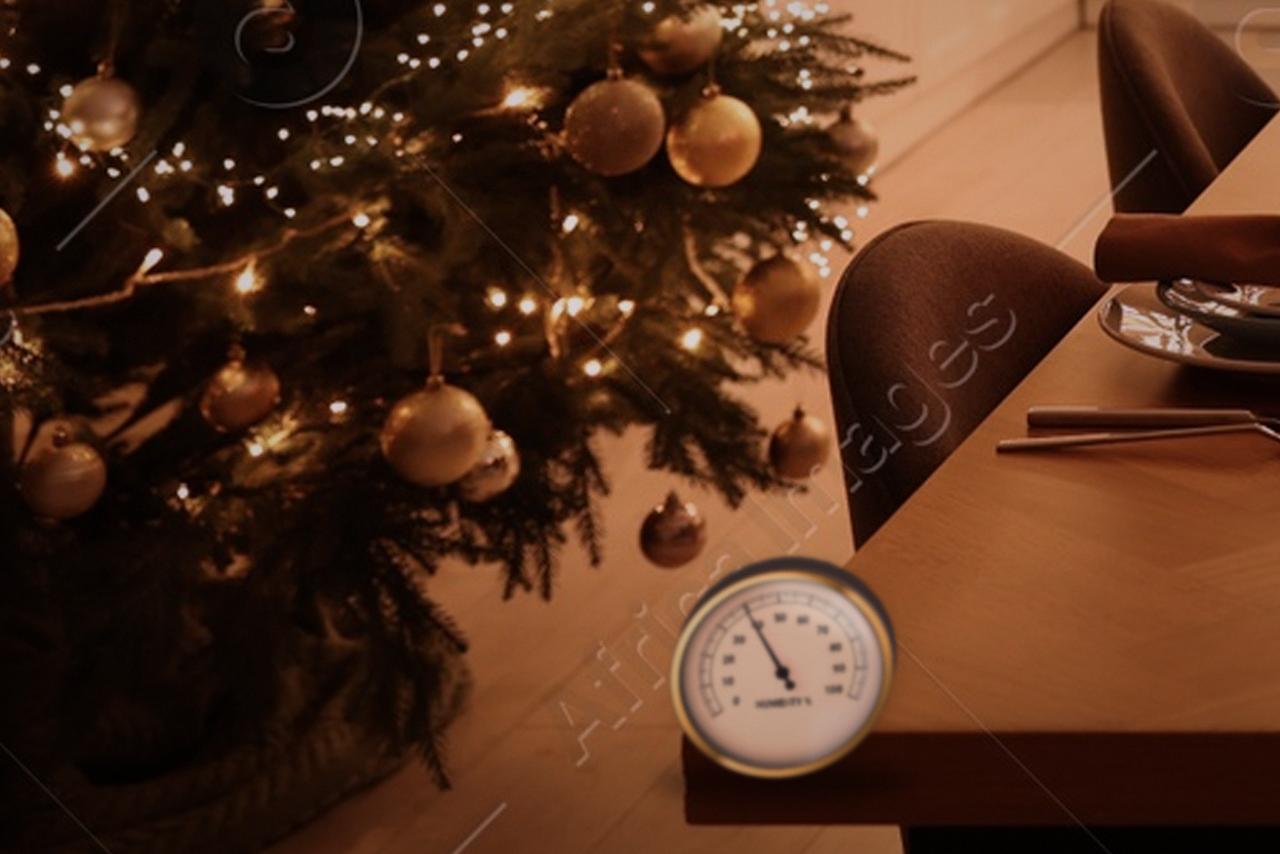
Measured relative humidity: 40,%
